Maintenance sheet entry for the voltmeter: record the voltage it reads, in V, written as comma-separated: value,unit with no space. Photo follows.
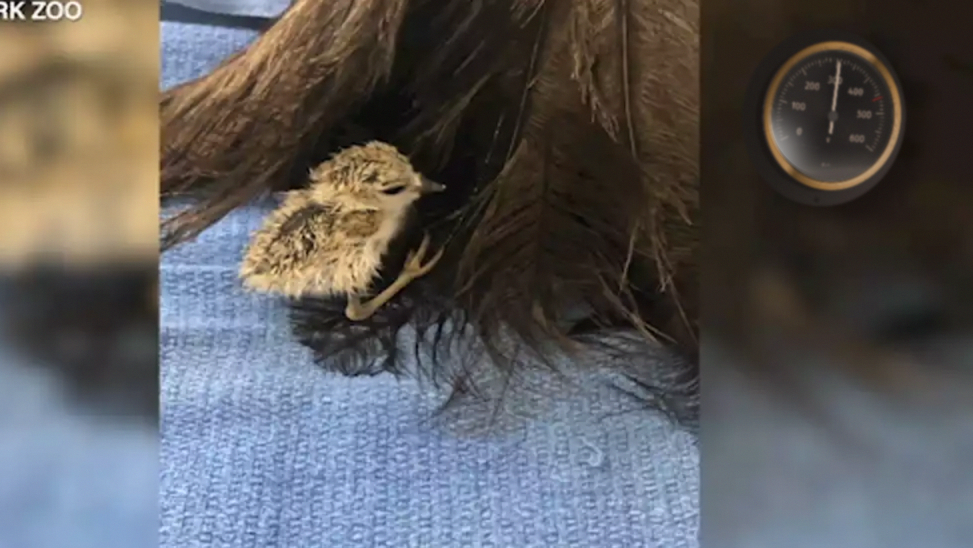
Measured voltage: 300,V
